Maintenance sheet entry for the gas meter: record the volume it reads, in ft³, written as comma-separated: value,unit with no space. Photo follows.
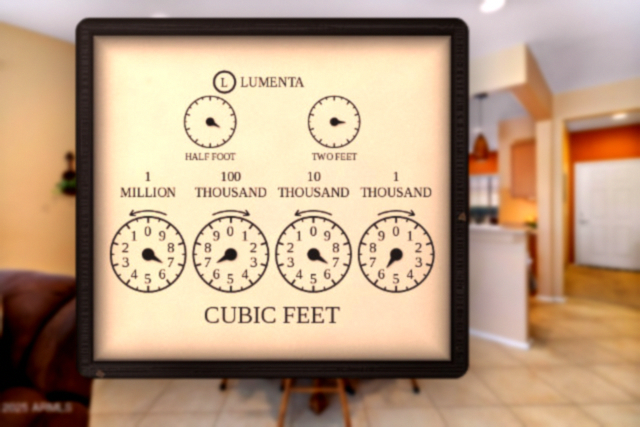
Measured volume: 666600,ft³
